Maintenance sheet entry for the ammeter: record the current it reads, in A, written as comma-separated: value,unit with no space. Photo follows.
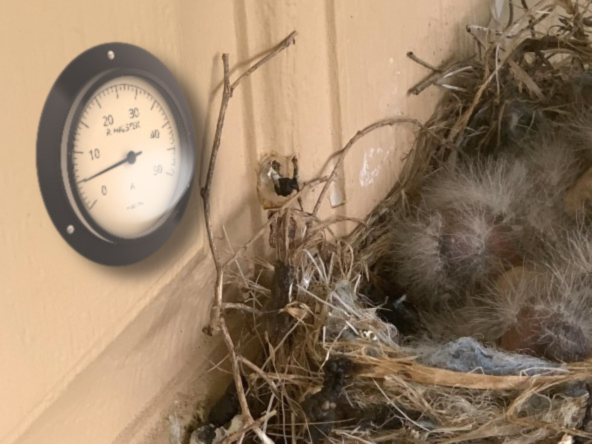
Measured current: 5,A
